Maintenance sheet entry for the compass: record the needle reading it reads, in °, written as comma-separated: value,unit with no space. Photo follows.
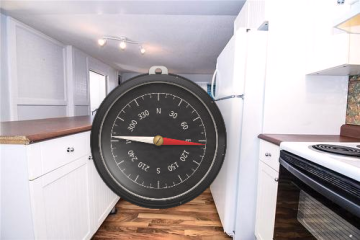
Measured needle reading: 95,°
